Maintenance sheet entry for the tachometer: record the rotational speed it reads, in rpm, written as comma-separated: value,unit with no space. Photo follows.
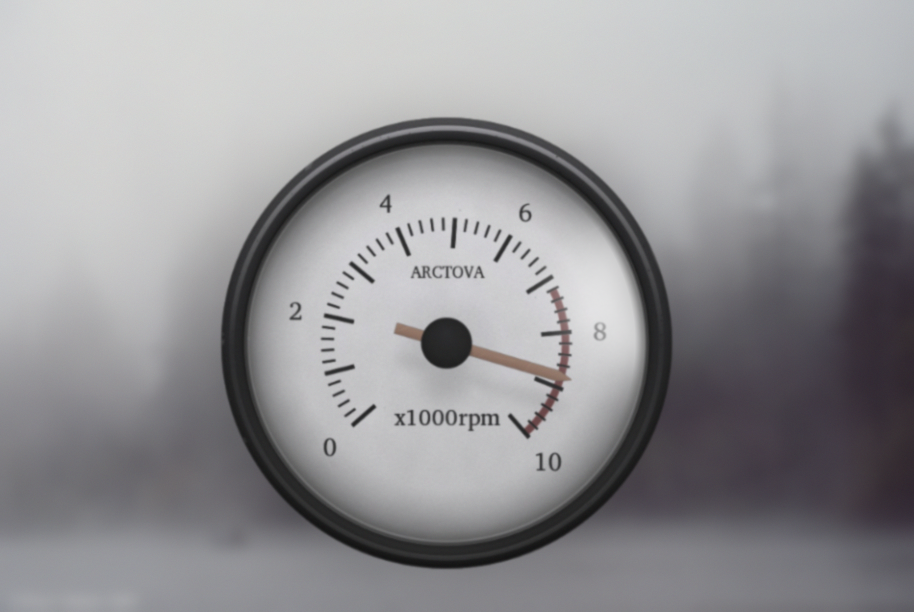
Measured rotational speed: 8800,rpm
